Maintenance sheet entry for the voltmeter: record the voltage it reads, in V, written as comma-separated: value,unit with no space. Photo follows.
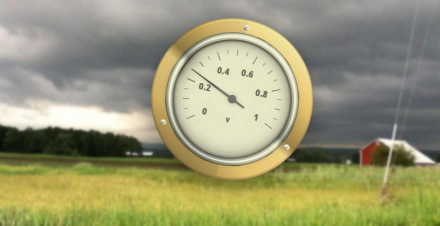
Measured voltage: 0.25,V
